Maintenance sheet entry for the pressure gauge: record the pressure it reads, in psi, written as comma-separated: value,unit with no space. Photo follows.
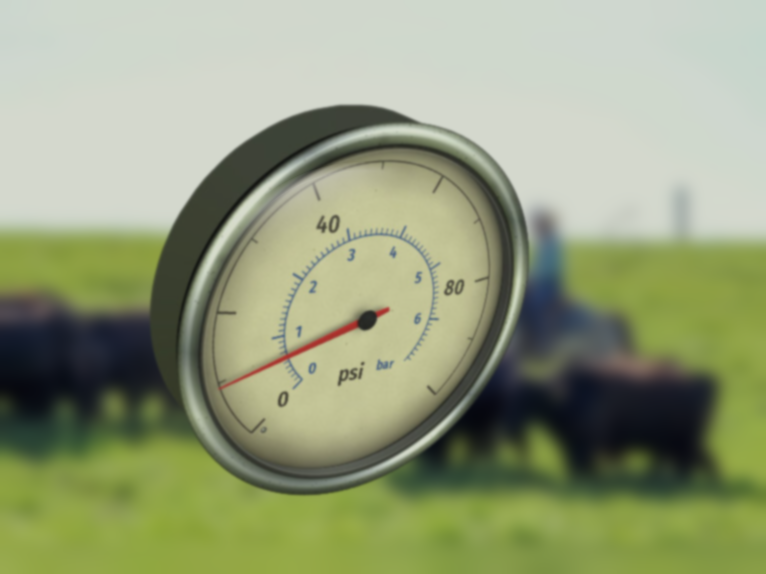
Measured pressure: 10,psi
